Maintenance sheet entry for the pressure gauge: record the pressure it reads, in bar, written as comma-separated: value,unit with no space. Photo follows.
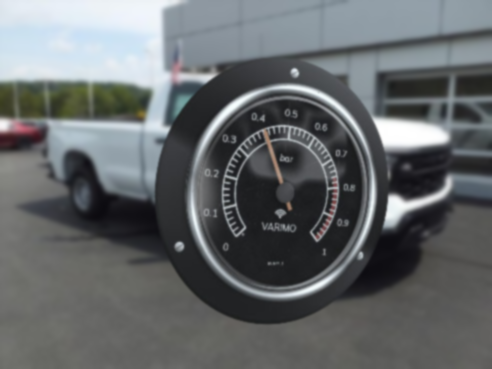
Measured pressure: 0.4,bar
